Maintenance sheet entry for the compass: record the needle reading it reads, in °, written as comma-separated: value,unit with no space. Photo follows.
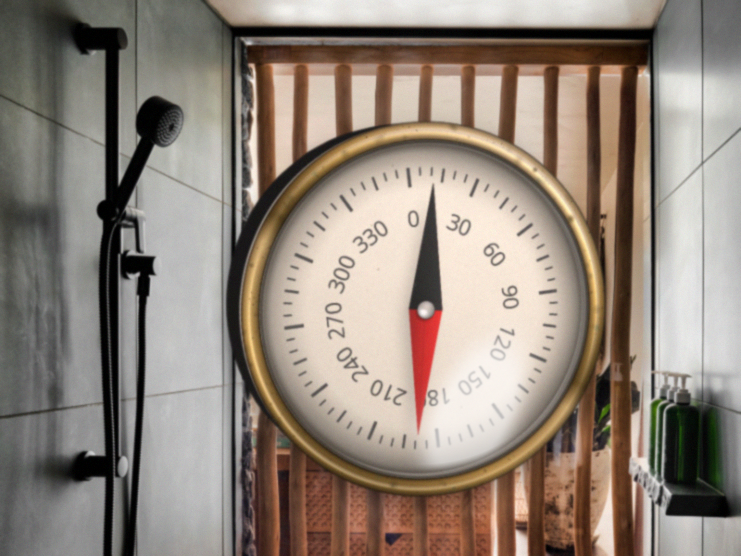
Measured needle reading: 190,°
